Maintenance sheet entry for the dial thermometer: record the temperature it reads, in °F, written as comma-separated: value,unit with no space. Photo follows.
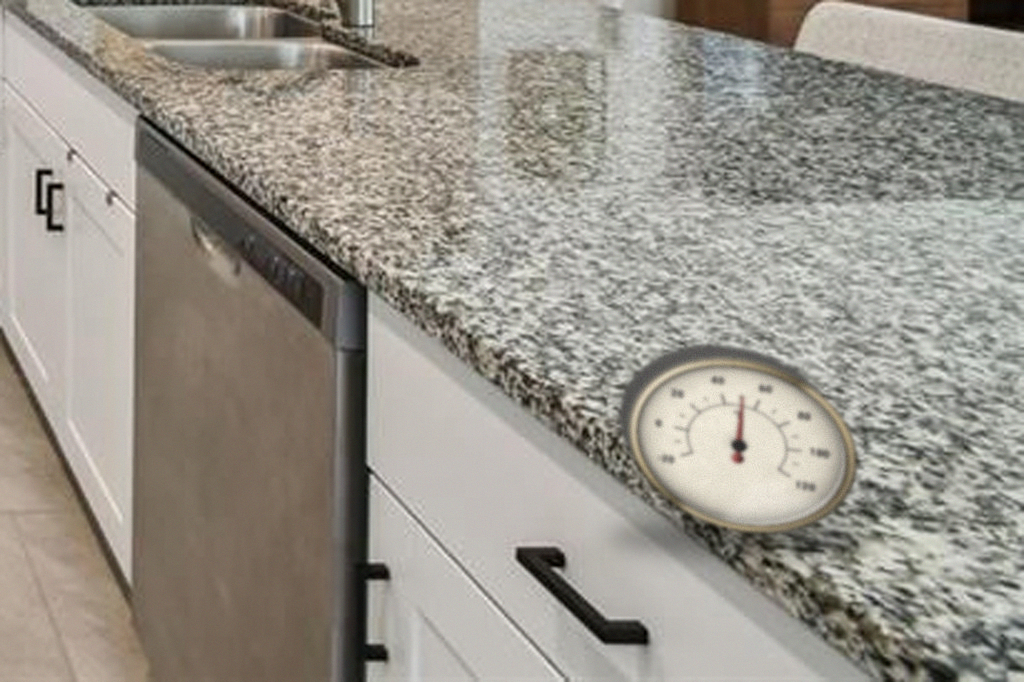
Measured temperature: 50,°F
